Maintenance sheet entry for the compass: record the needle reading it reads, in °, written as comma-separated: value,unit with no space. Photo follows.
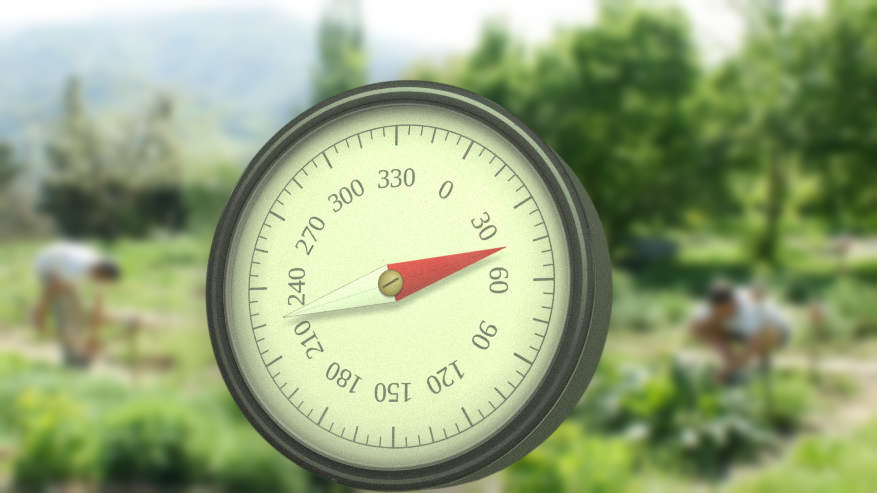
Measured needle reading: 45,°
